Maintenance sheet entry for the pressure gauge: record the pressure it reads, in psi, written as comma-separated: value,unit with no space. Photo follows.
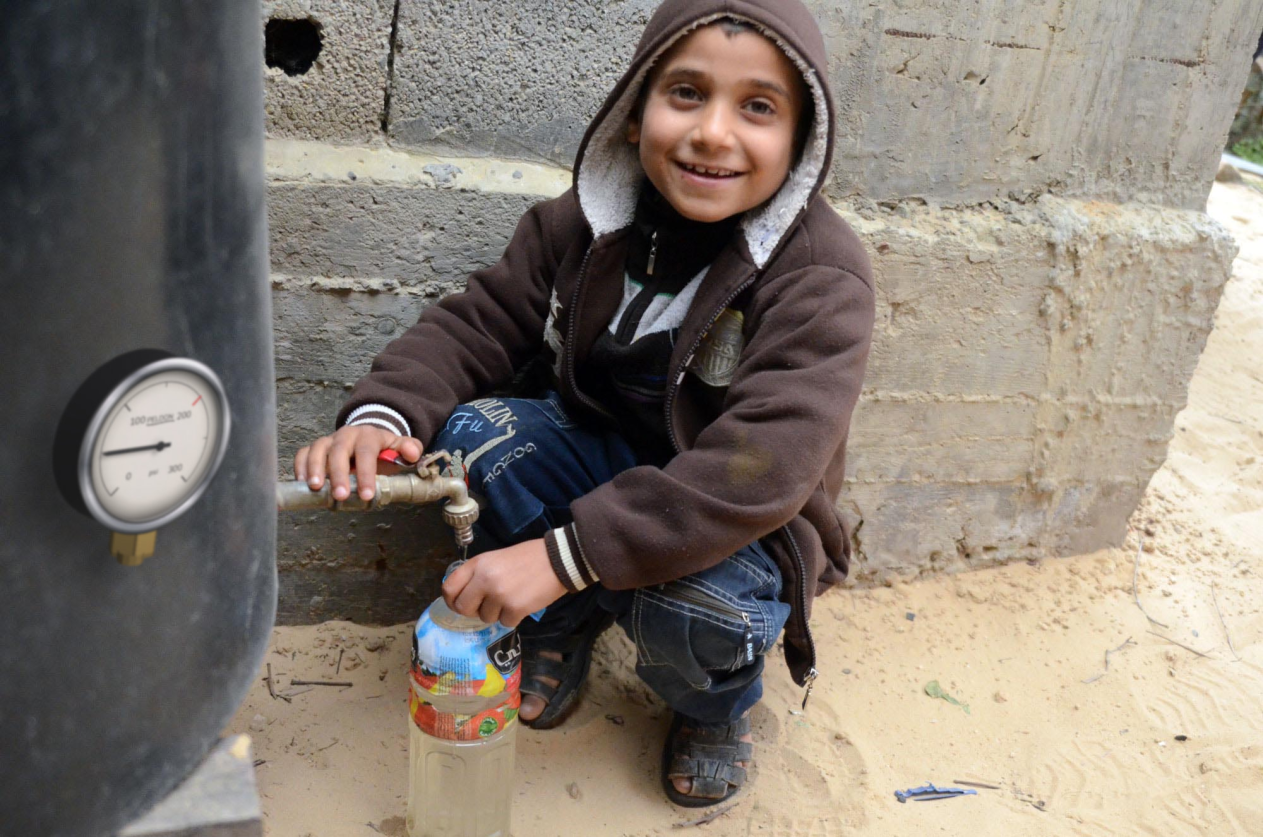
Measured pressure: 50,psi
